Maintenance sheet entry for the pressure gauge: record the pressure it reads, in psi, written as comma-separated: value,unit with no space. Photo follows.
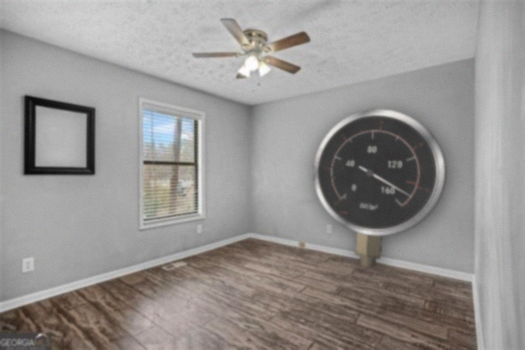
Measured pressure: 150,psi
